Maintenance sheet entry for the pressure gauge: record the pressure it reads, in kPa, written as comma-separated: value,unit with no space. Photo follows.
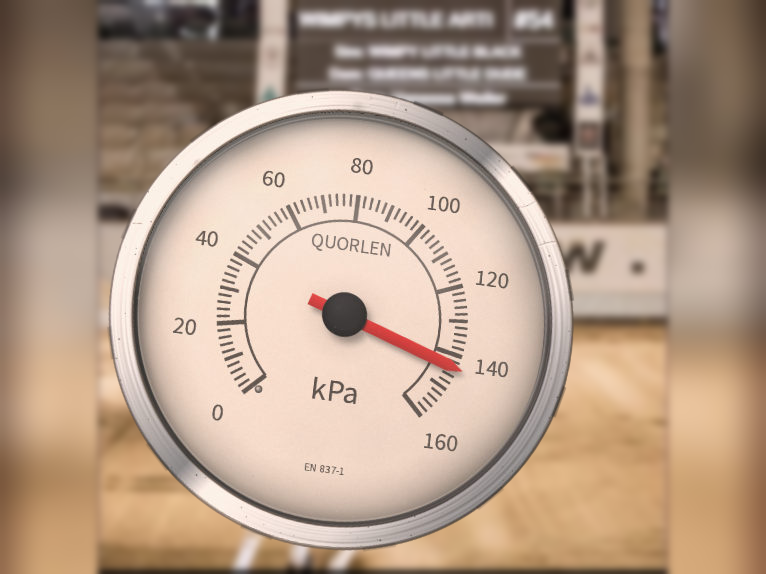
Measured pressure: 144,kPa
